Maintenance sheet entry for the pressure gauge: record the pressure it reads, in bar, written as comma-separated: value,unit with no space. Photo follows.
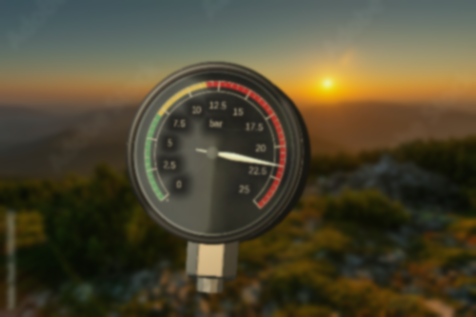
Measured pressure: 21.5,bar
